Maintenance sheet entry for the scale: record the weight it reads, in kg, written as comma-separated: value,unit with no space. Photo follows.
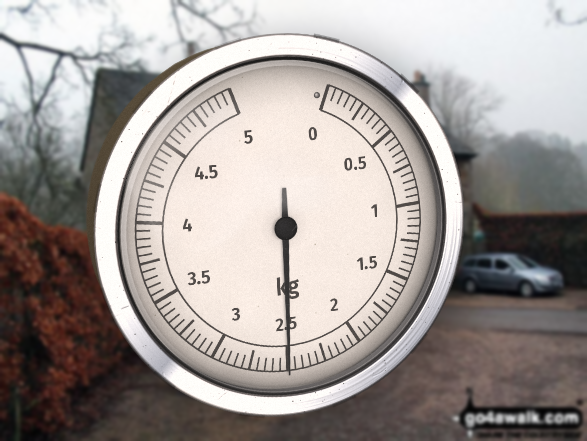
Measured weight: 2.5,kg
